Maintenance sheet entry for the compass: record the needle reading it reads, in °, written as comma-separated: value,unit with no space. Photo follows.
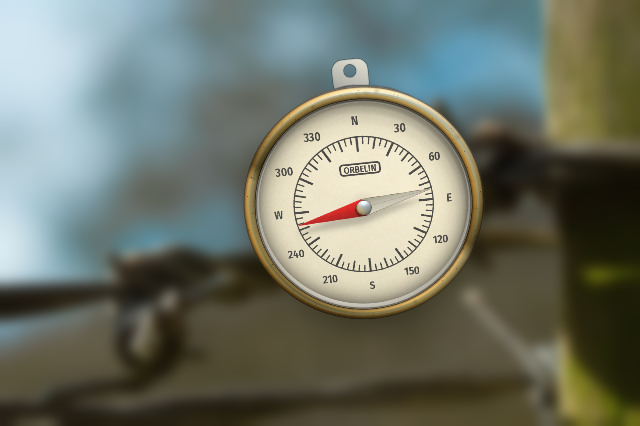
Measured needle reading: 260,°
